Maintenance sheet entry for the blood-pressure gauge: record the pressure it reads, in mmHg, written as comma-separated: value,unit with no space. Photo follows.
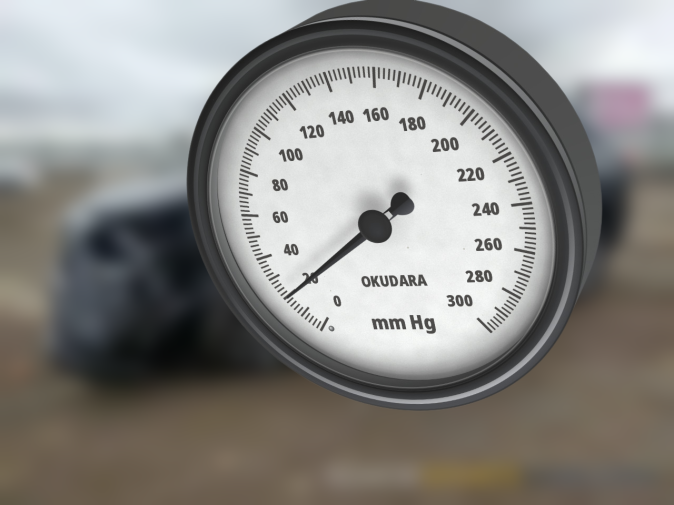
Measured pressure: 20,mmHg
